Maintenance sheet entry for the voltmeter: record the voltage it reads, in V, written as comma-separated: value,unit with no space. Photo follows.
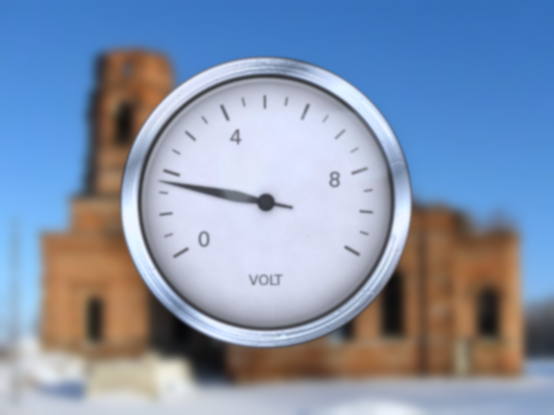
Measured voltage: 1.75,V
